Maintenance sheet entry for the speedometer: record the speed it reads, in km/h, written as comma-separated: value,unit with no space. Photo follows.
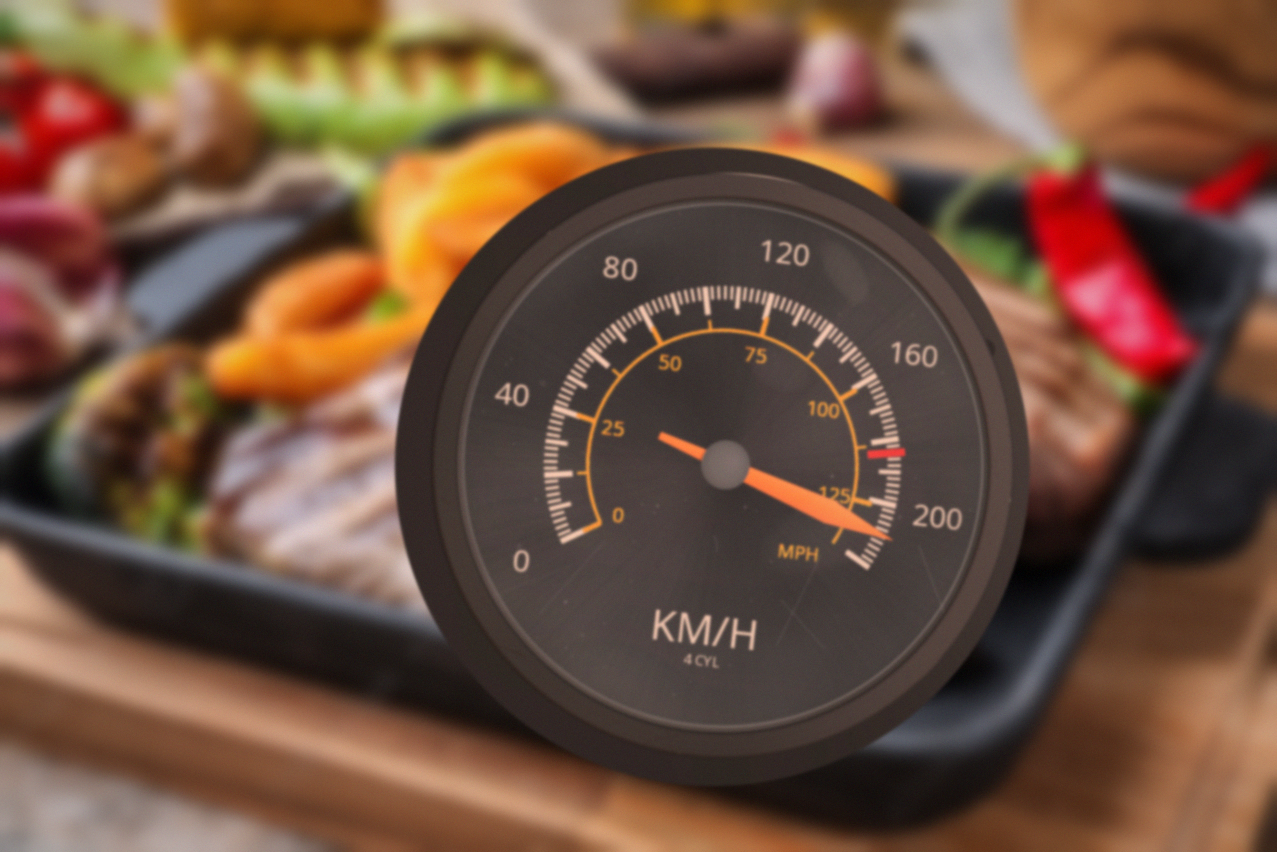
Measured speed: 210,km/h
